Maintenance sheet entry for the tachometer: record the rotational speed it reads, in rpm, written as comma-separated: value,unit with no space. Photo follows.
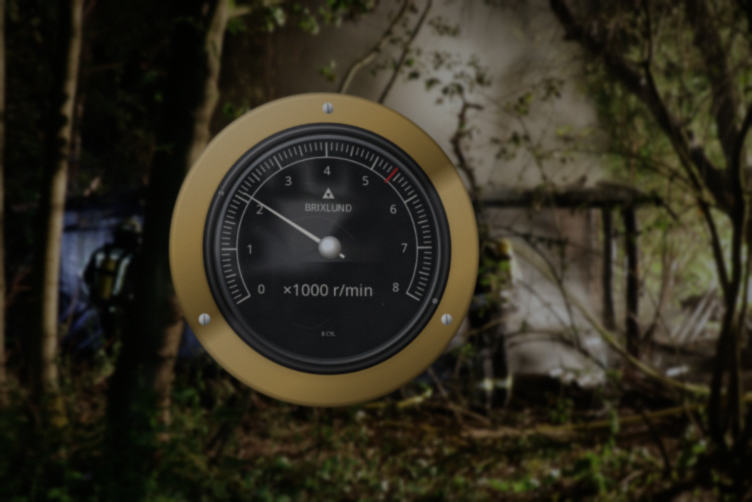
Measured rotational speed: 2100,rpm
